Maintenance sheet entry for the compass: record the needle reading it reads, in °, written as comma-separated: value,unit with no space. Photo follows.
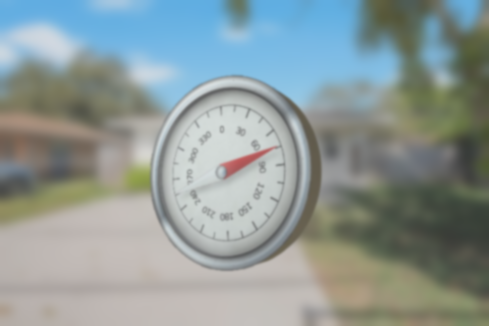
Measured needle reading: 75,°
